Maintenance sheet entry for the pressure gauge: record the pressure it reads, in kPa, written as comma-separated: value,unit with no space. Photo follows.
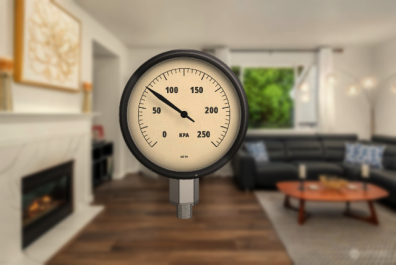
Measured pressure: 75,kPa
